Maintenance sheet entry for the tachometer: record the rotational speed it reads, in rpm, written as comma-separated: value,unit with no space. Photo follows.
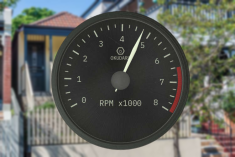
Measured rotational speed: 4750,rpm
